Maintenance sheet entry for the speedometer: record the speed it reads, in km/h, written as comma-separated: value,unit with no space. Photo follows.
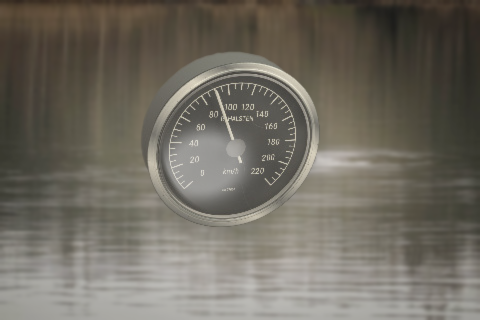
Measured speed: 90,km/h
